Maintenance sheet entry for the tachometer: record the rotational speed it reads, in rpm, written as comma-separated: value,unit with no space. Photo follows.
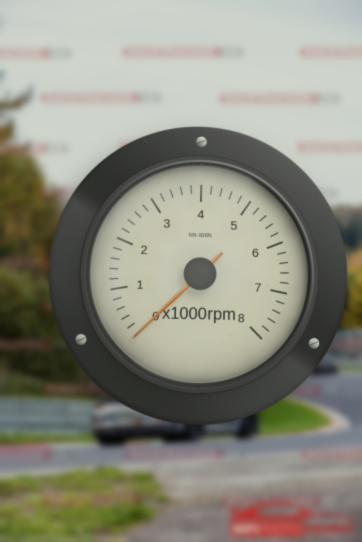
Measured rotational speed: 0,rpm
